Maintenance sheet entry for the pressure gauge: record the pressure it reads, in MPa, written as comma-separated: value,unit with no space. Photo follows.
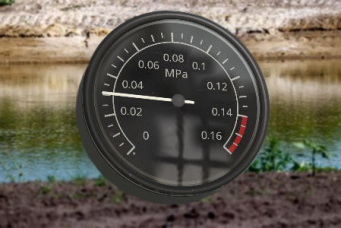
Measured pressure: 0.03,MPa
